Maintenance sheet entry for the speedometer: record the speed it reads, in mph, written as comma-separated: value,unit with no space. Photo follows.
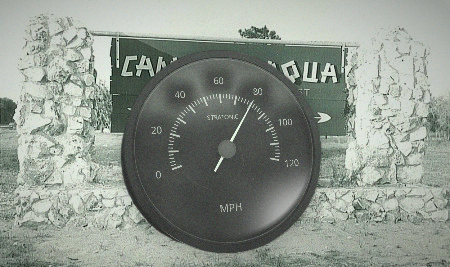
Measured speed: 80,mph
